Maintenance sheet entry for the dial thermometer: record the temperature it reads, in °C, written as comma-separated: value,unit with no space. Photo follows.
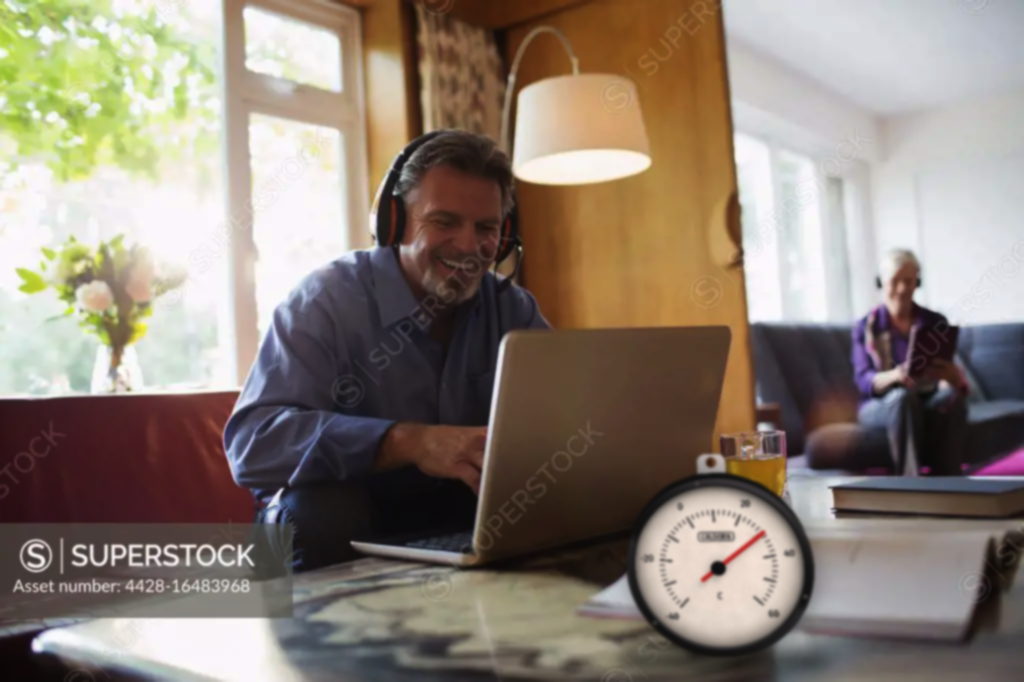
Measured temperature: 30,°C
